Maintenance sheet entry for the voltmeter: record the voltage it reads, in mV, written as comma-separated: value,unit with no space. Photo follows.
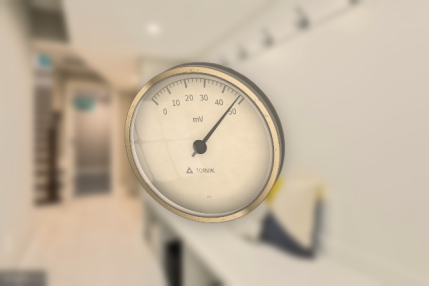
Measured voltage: 48,mV
